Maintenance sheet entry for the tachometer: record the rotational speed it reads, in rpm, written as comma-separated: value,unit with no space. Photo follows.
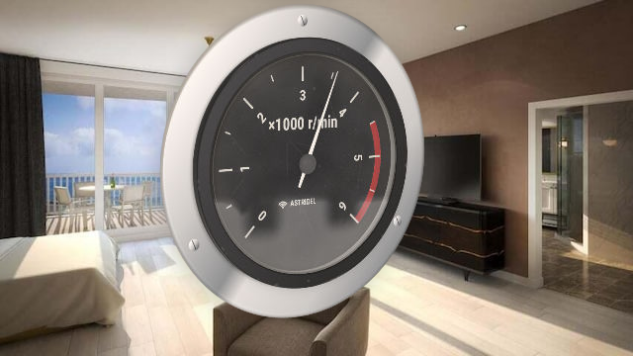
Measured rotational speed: 3500,rpm
